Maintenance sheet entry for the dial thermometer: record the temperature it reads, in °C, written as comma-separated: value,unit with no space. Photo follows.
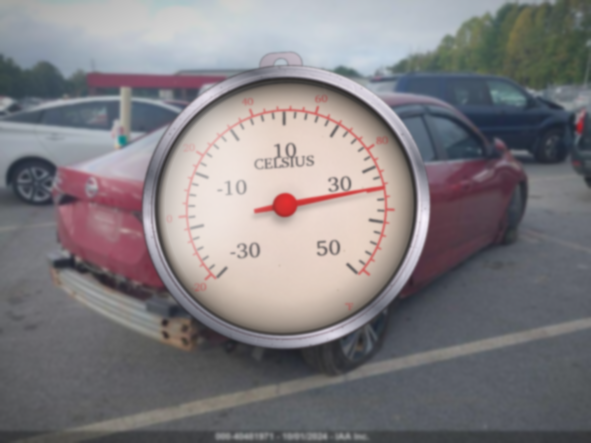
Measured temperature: 34,°C
